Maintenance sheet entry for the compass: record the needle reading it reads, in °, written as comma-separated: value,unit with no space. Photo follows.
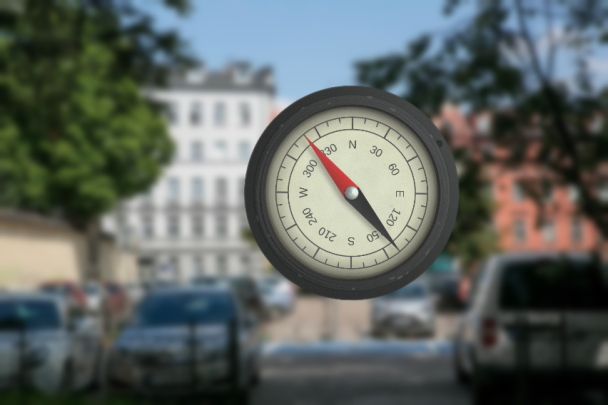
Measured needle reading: 320,°
